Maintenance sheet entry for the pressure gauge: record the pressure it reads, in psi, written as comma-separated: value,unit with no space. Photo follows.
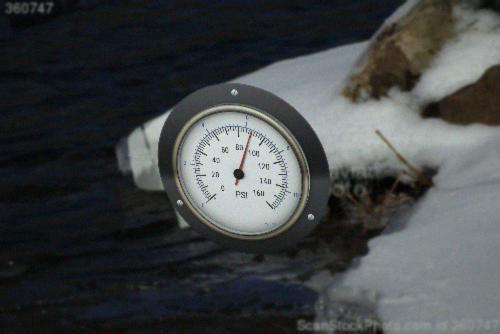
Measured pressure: 90,psi
